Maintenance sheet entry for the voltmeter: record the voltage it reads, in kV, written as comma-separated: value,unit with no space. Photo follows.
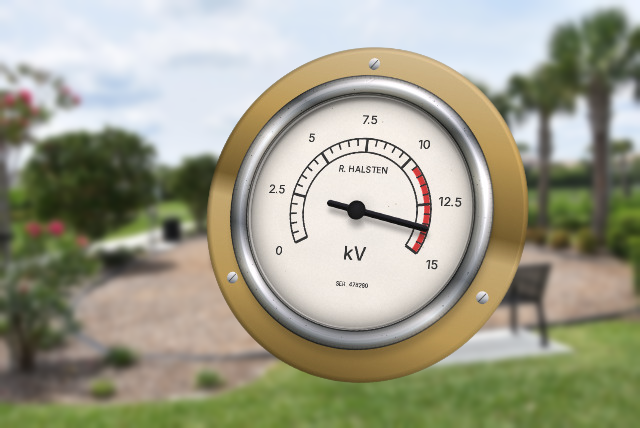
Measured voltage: 13.75,kV
